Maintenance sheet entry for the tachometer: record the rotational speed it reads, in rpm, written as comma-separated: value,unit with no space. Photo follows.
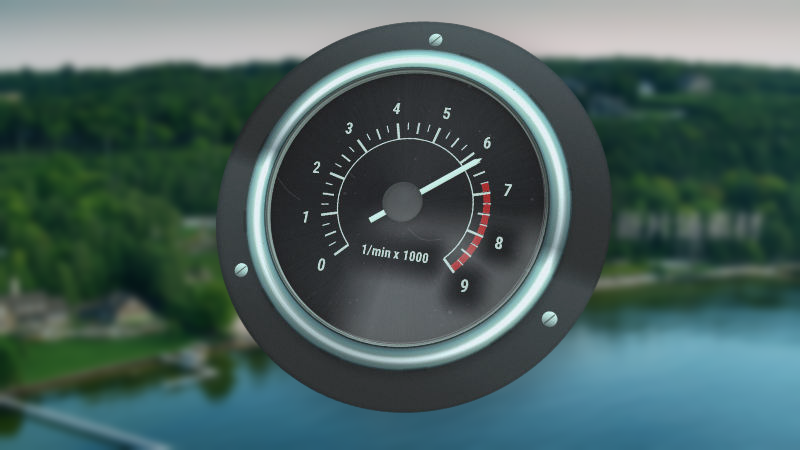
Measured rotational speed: 6250,rpm
